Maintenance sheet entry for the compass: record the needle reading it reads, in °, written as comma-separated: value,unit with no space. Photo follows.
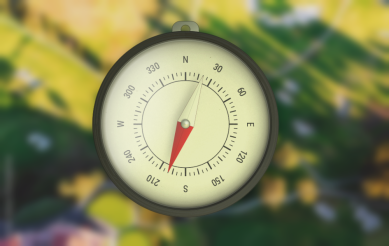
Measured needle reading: 200,°
